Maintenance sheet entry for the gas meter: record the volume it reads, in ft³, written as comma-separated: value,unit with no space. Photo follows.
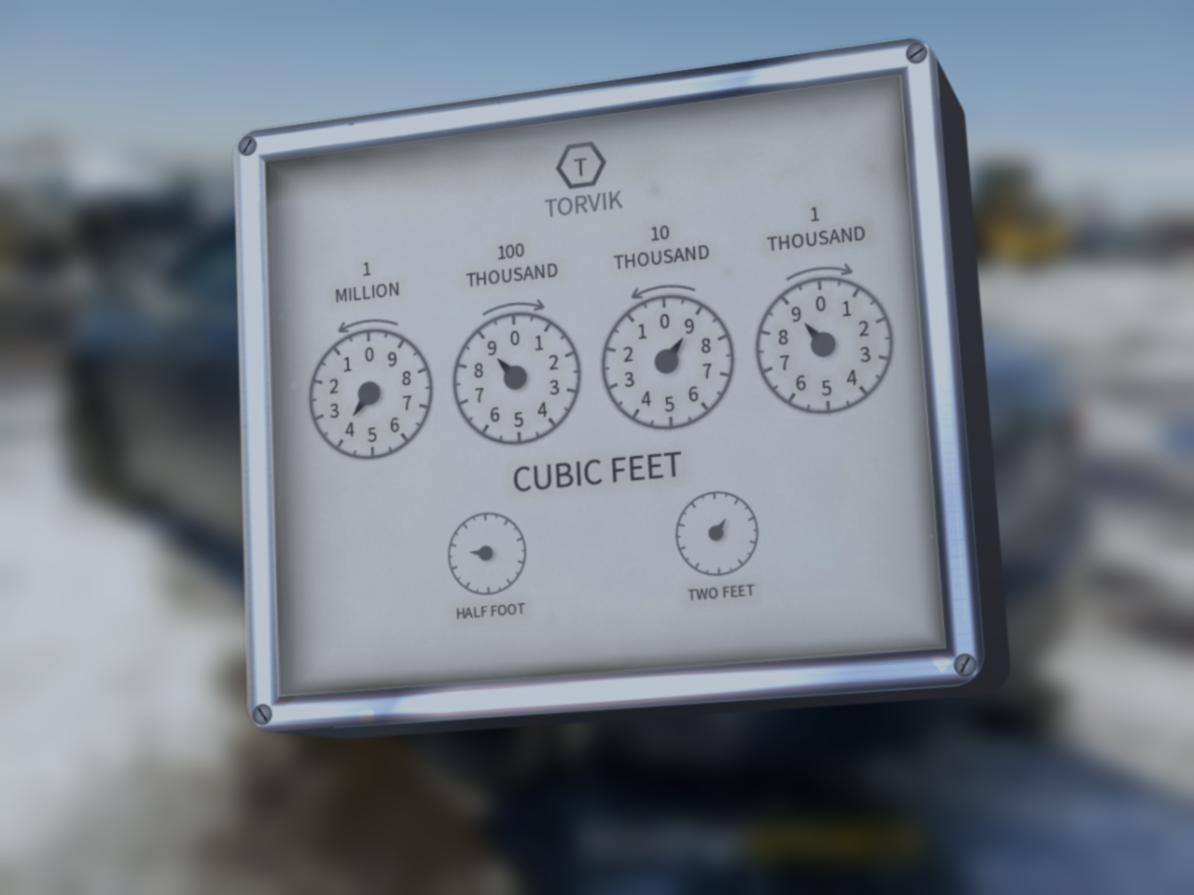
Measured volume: 388900,ft³
